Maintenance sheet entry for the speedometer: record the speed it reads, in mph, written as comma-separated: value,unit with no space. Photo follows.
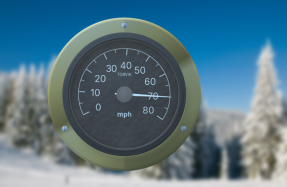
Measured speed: 70,mph
